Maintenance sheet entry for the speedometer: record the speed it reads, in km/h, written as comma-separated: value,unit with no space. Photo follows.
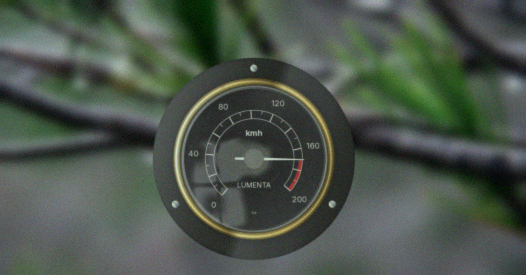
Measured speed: 170,km/h
